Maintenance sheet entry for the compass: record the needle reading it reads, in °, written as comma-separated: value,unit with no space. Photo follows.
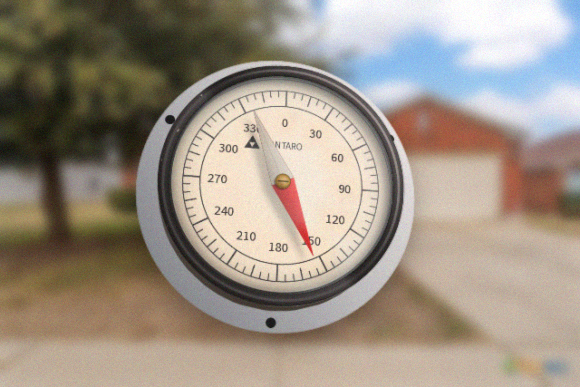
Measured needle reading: 155,°
